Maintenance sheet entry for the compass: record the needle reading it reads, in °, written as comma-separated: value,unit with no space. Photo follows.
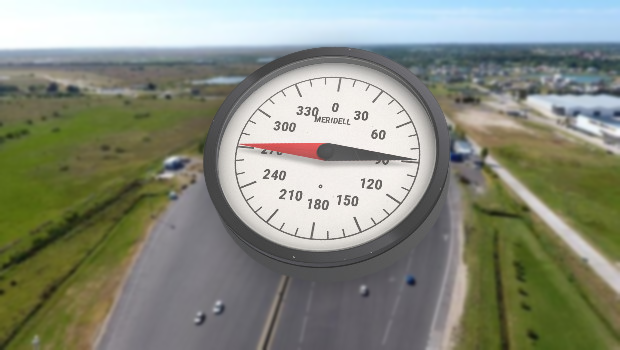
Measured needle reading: 270,°
